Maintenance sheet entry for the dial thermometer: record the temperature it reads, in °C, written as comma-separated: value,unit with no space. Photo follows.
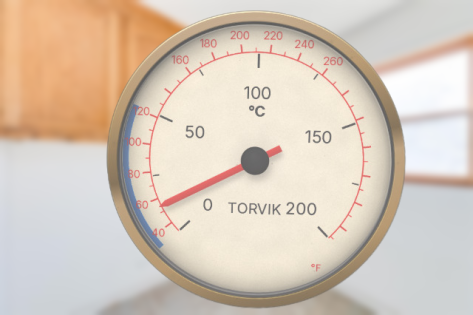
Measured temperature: 12.5,°C
